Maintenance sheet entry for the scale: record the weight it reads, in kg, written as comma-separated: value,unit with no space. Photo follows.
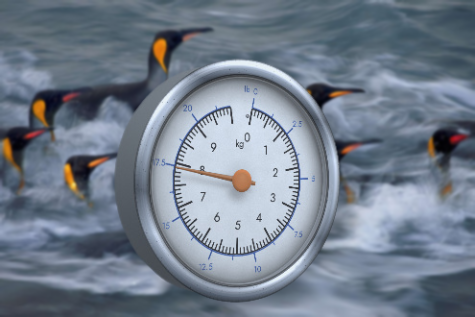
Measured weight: 7.9,kg
